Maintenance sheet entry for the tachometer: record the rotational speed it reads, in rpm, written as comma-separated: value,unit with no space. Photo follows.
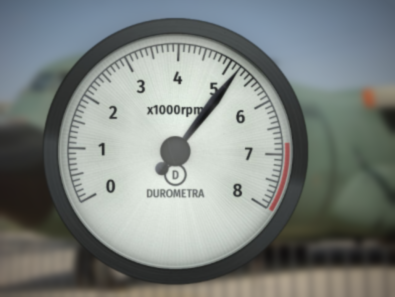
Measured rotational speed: 5200,rpm
